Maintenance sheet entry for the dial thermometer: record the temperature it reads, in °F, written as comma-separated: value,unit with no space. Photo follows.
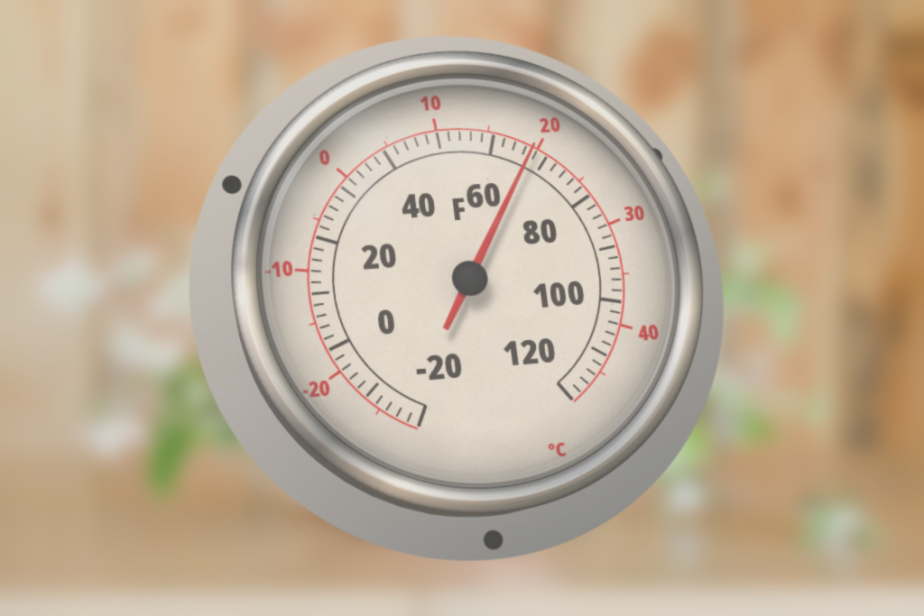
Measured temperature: 67,°F
